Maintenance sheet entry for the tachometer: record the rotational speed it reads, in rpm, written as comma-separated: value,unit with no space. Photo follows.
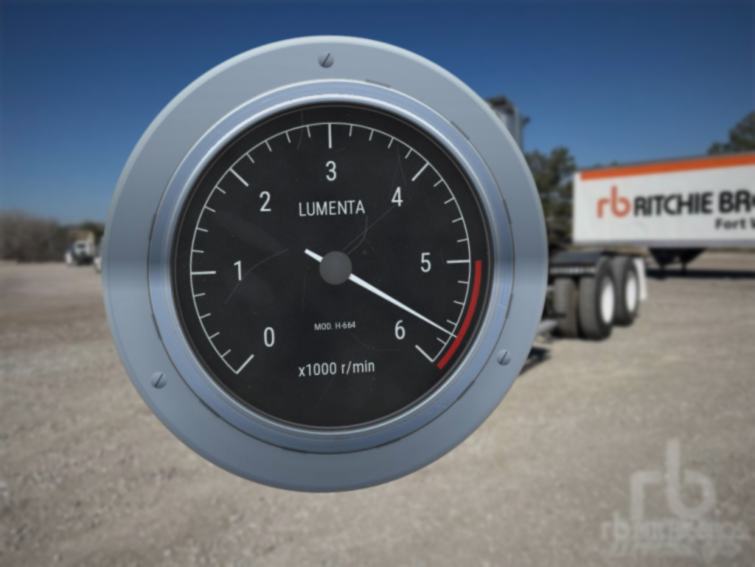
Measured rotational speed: 5700,rpm
